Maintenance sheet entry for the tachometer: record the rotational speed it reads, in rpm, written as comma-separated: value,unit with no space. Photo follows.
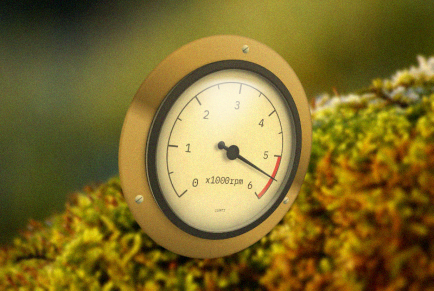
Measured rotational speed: 5500,rpm
